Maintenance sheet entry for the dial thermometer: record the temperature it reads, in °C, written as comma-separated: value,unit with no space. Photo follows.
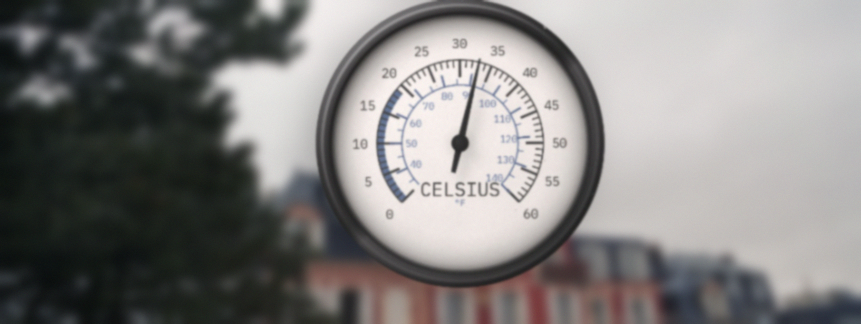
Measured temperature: 33,°C
